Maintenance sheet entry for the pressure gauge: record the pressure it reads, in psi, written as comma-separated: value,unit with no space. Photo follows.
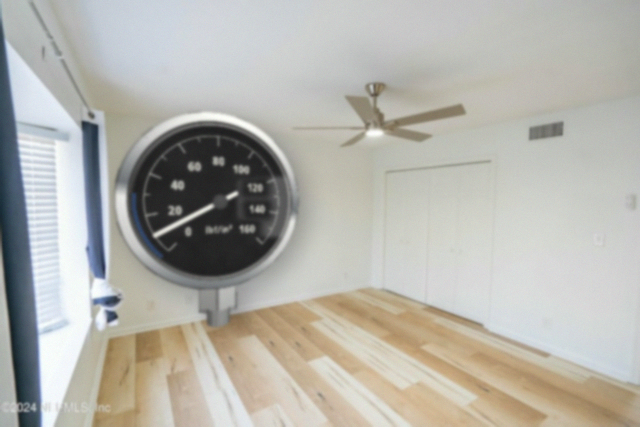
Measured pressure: 10,psi
